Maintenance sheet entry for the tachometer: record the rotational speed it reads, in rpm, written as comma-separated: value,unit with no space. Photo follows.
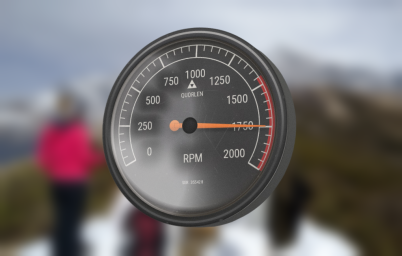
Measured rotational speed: 1750,rpm
